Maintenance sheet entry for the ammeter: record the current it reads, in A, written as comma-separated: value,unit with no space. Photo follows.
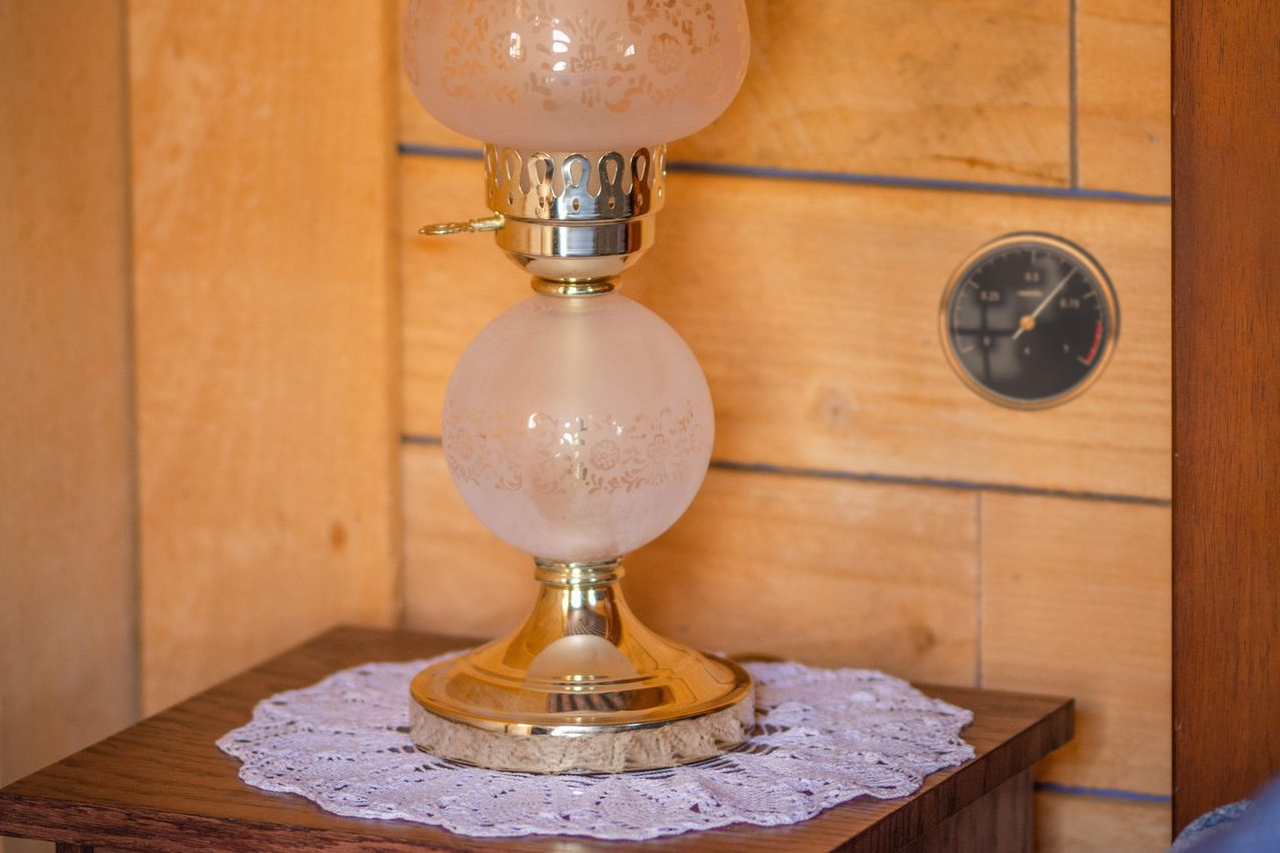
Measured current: 0.65,A
